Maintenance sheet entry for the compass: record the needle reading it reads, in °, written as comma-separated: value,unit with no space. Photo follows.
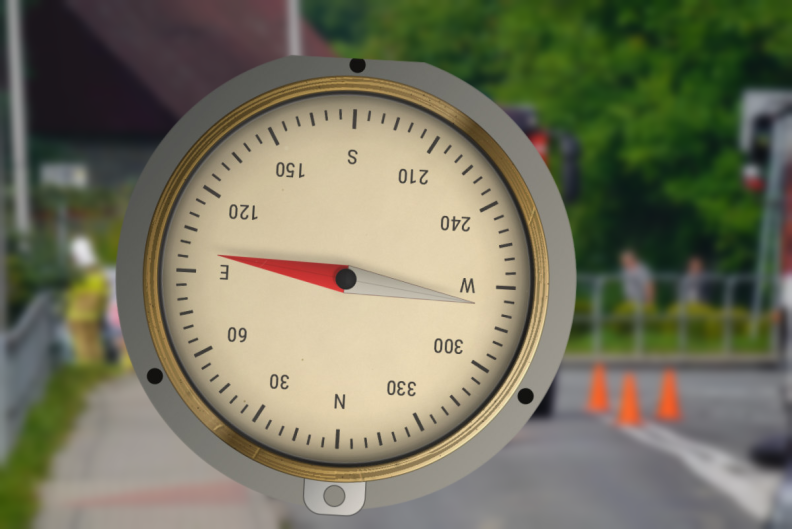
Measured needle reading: 97.5,°
